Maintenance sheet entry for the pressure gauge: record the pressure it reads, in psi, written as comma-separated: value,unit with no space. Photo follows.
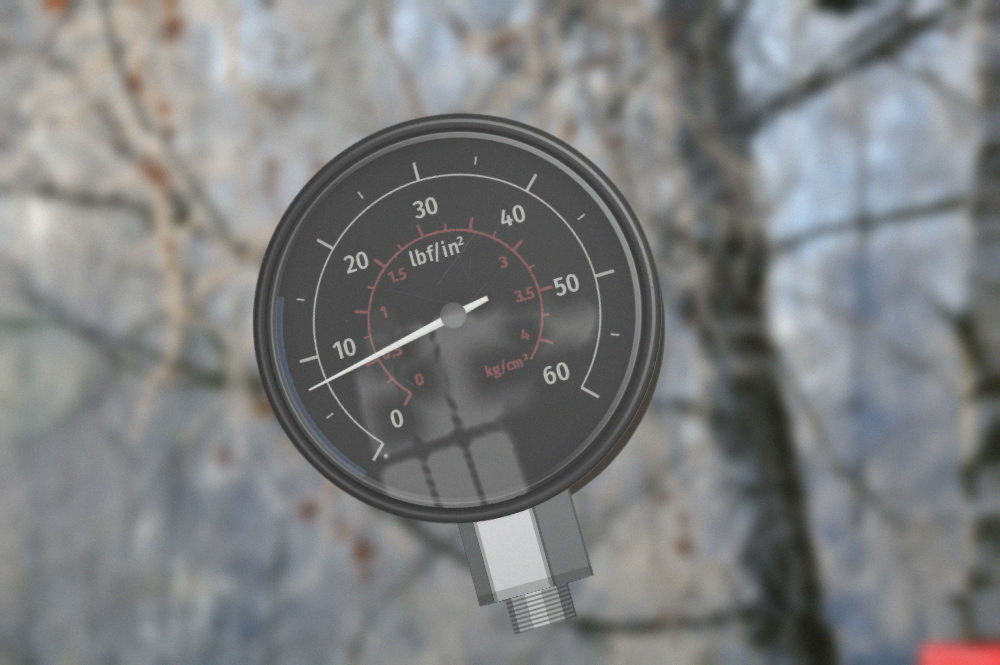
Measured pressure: 7.5,psi
